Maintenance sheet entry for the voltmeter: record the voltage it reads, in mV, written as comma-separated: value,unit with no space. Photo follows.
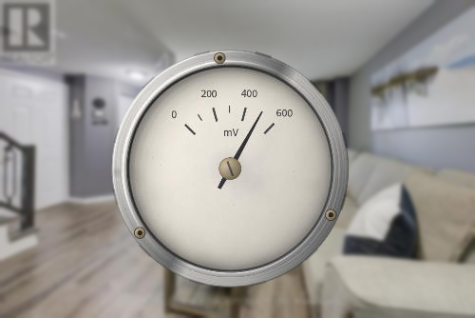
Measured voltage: 500,mV
